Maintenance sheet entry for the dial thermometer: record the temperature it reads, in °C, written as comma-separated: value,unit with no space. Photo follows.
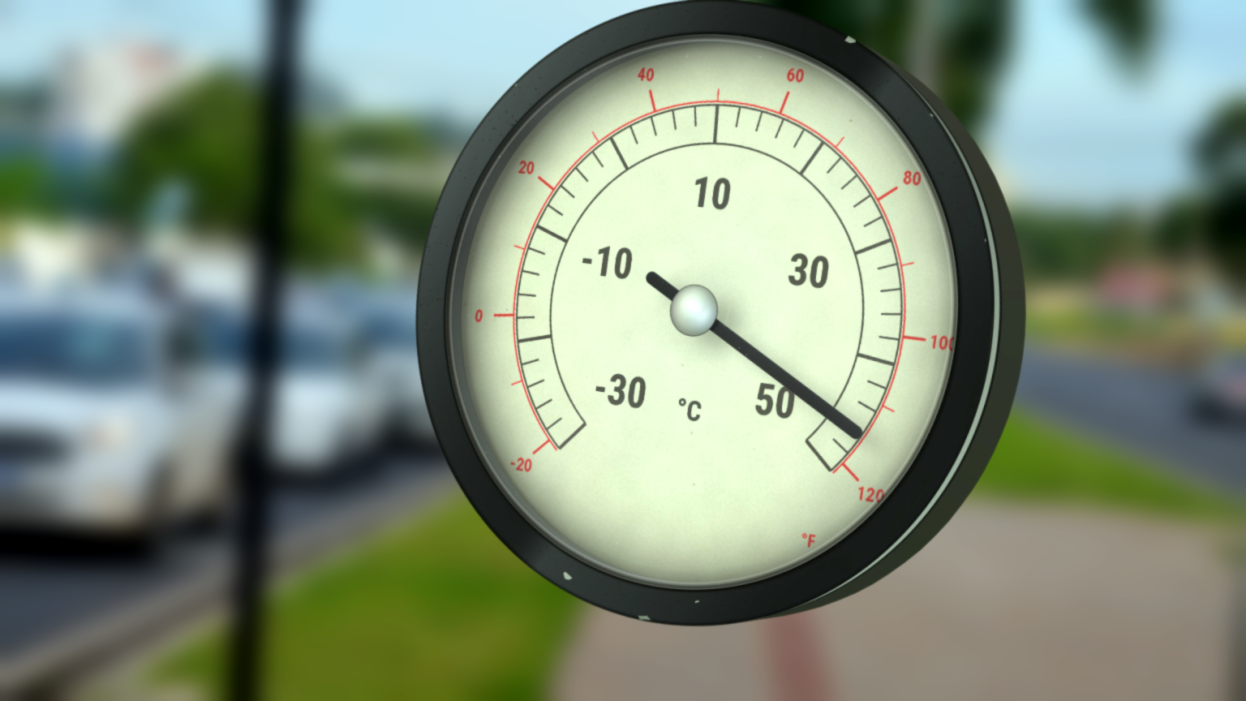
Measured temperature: 46,°C
